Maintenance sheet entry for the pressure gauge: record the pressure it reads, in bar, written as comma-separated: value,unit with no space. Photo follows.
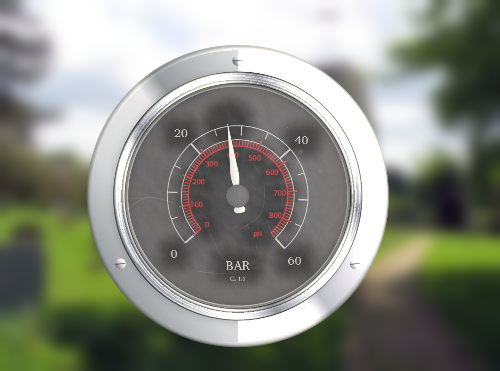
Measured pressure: 27.5,bar
